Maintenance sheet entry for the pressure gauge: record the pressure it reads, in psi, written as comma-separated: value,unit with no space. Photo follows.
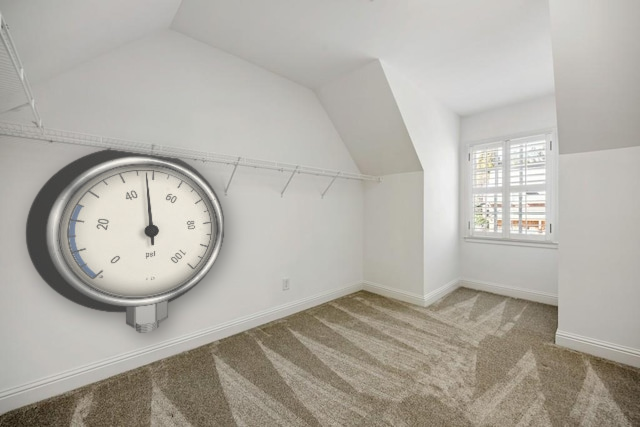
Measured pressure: 47.5,psi
